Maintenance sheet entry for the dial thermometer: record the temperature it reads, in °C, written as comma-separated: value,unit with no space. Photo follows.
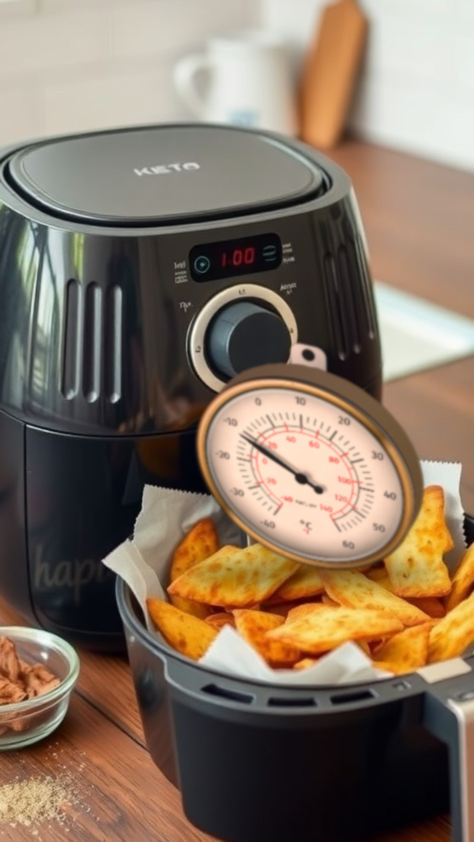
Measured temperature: -10,°C
